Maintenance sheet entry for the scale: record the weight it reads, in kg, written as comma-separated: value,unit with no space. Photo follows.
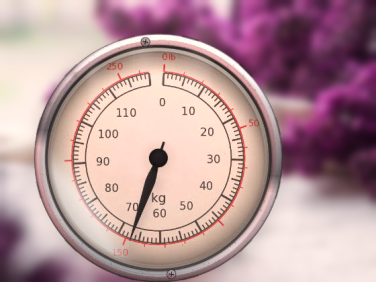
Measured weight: 67,kg
